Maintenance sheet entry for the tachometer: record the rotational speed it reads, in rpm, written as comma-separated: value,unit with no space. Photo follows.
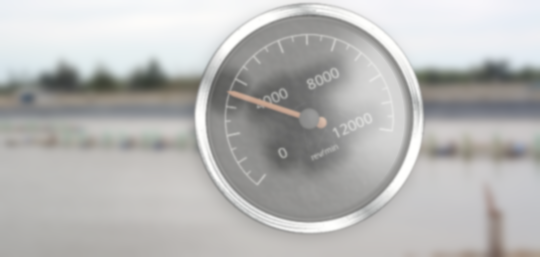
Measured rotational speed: 3500,rpm
